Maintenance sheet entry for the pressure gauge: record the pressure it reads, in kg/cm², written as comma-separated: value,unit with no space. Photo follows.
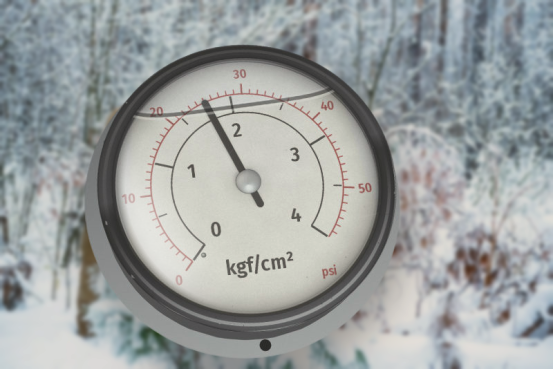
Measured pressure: 1.75,kg/cm²
